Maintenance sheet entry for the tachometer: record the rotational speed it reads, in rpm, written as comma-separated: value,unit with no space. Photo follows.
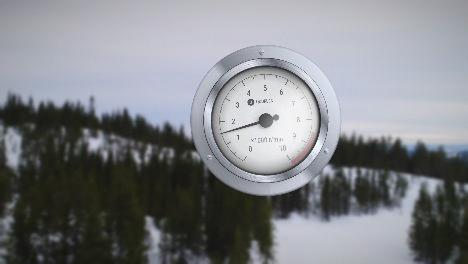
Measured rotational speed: 1500,rpm
